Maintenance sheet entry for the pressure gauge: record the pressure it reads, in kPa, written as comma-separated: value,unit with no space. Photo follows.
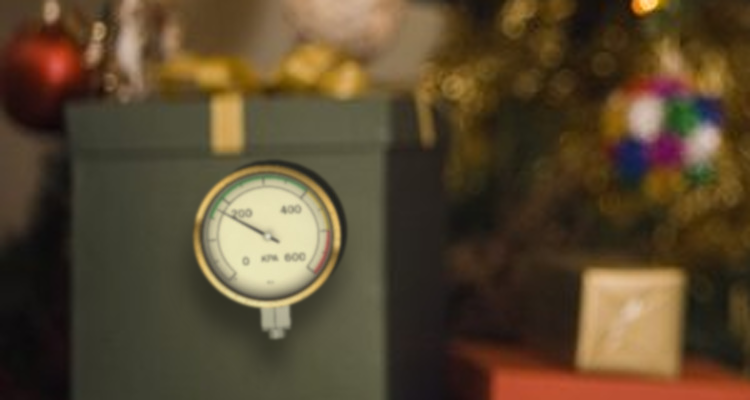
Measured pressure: 175,kPa
